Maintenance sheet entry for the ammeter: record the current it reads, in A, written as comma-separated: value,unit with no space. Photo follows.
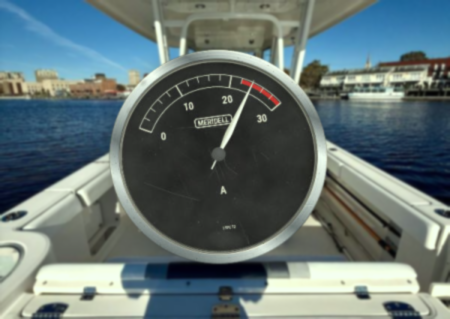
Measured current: 24,A
